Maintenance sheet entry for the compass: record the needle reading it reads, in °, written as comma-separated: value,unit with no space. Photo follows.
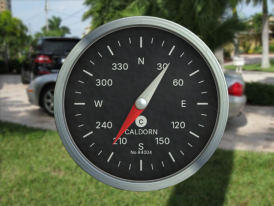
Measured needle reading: 215,°
